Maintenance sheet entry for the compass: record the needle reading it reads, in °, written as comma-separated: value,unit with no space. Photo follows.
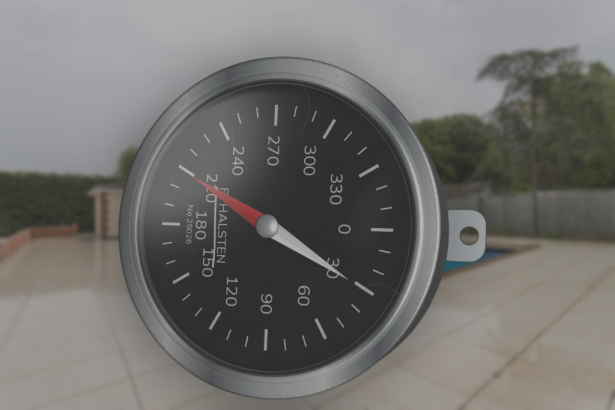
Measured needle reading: 210,°
